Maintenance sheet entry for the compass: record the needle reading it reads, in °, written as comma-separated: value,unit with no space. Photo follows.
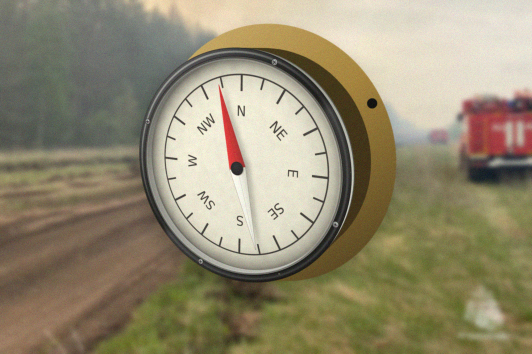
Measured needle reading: 345,°
